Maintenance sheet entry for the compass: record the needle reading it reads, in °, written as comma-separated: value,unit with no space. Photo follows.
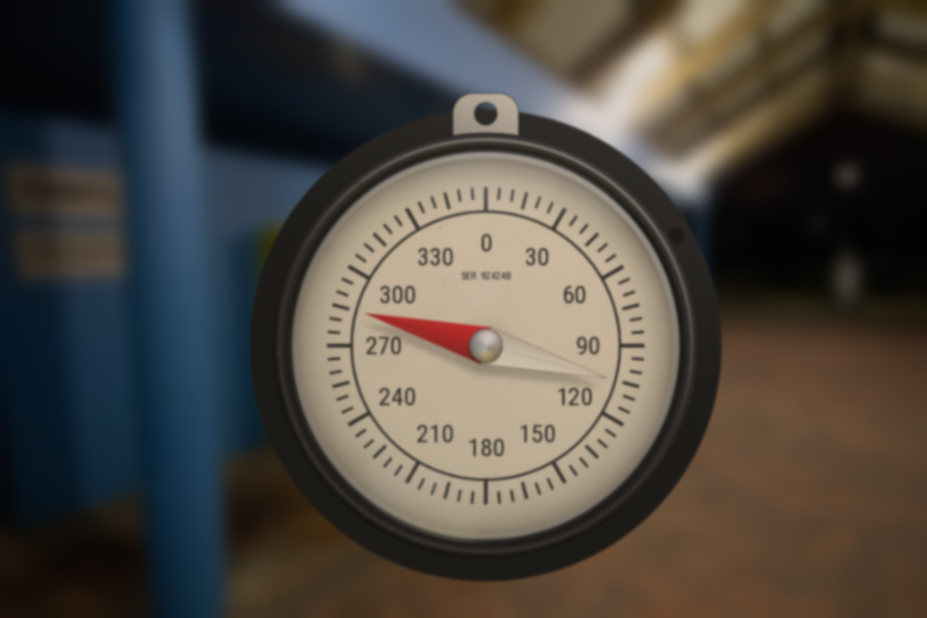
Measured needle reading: 285,°
